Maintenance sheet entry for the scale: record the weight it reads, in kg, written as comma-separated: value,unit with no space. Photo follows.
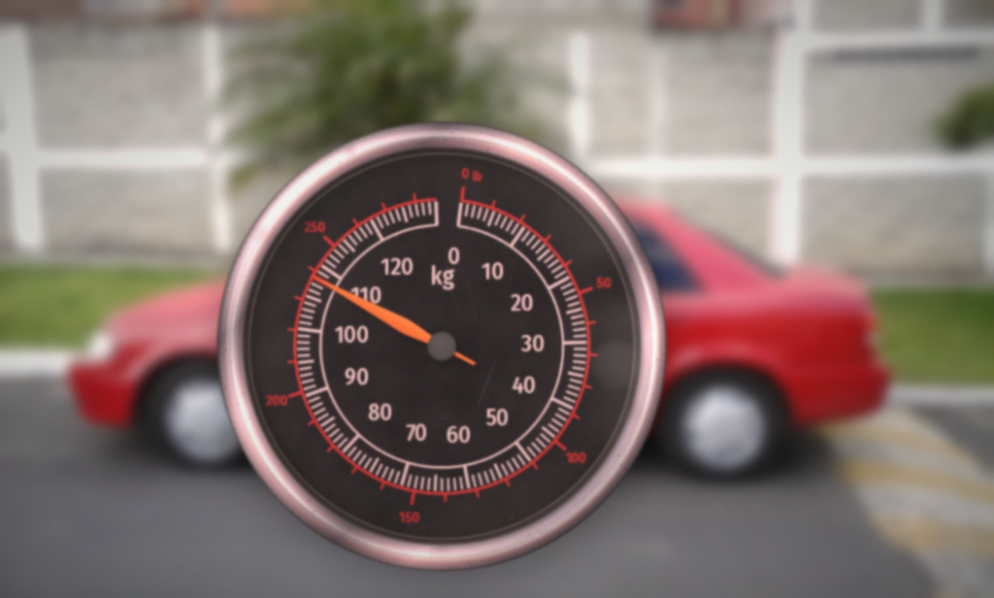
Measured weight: 108,kg
